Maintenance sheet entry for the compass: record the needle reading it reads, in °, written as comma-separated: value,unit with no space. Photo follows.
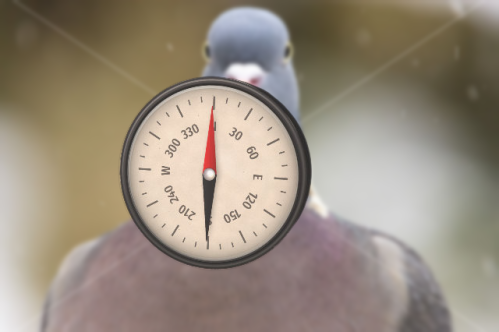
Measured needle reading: 0,°
